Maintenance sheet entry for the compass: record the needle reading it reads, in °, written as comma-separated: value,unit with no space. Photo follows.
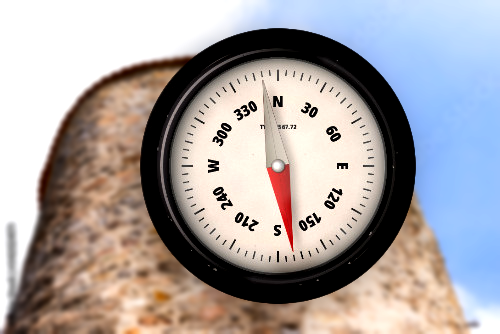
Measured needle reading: 170,°
